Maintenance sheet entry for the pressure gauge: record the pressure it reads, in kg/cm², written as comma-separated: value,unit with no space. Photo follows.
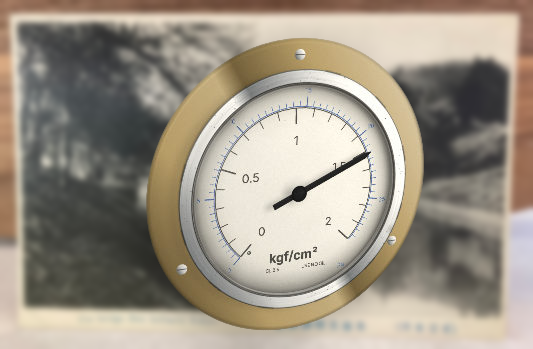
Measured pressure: 1.5,kg/cm²
